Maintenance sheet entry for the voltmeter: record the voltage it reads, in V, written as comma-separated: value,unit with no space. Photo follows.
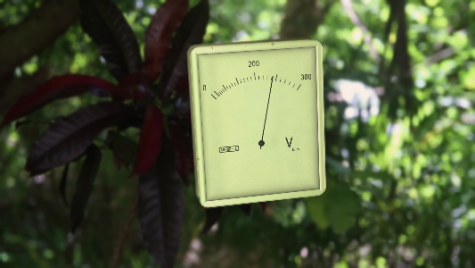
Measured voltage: 240,V
